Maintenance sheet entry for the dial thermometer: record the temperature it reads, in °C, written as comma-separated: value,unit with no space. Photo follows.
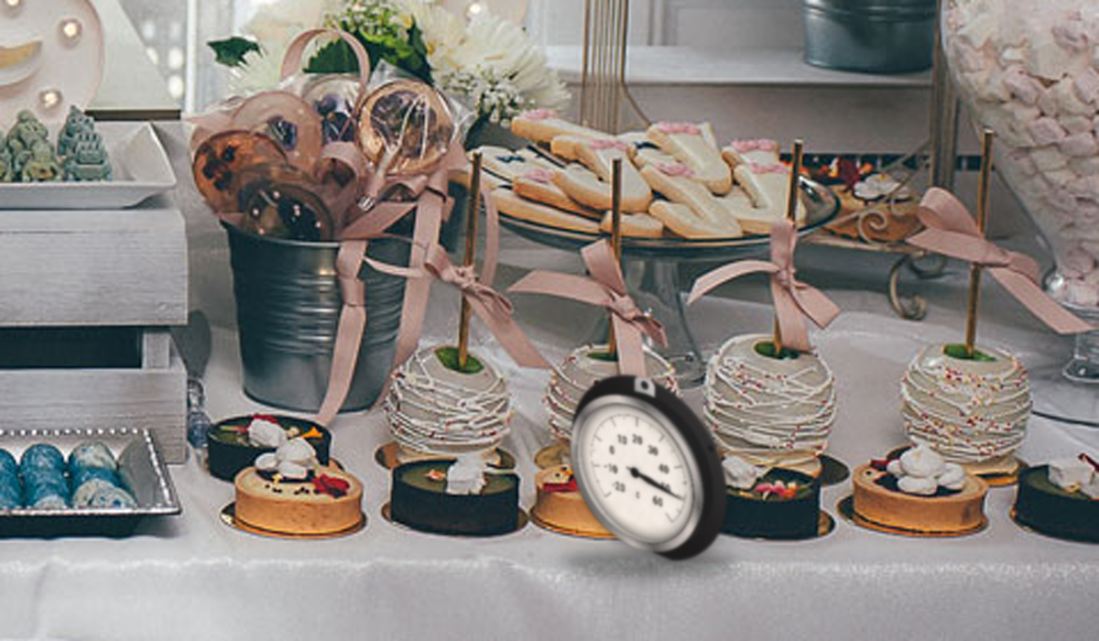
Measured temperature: 50,°C
